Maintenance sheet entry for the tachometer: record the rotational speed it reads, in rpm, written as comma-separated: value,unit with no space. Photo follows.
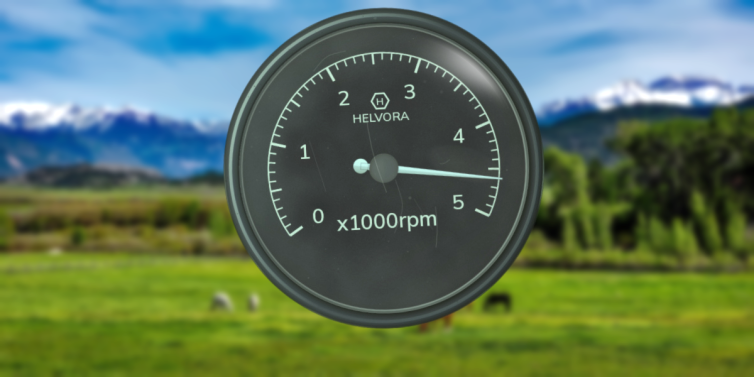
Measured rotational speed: 4600,rpm
